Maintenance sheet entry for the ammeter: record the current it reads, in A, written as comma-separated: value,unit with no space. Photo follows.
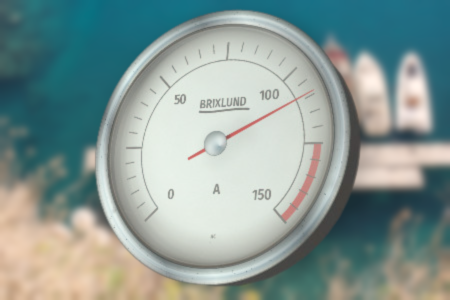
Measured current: 110,A
